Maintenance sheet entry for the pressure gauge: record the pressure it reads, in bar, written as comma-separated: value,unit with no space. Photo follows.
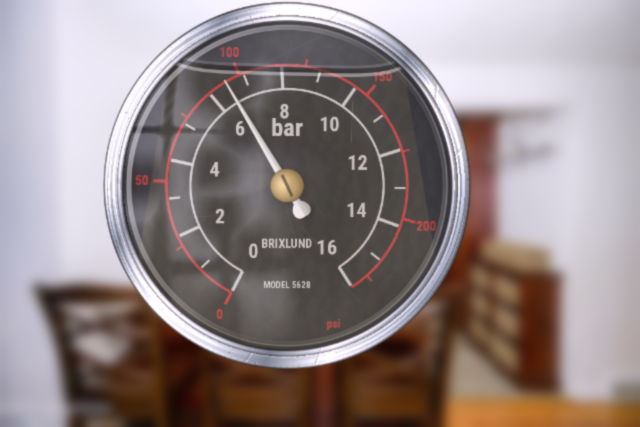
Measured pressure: 6.5,bar
